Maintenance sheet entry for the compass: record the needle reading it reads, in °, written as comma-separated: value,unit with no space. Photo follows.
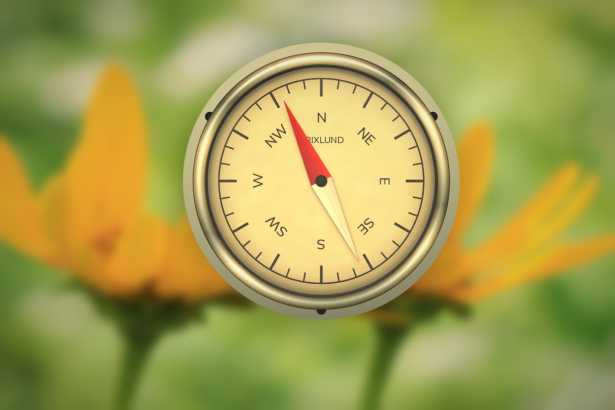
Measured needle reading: 335,°
